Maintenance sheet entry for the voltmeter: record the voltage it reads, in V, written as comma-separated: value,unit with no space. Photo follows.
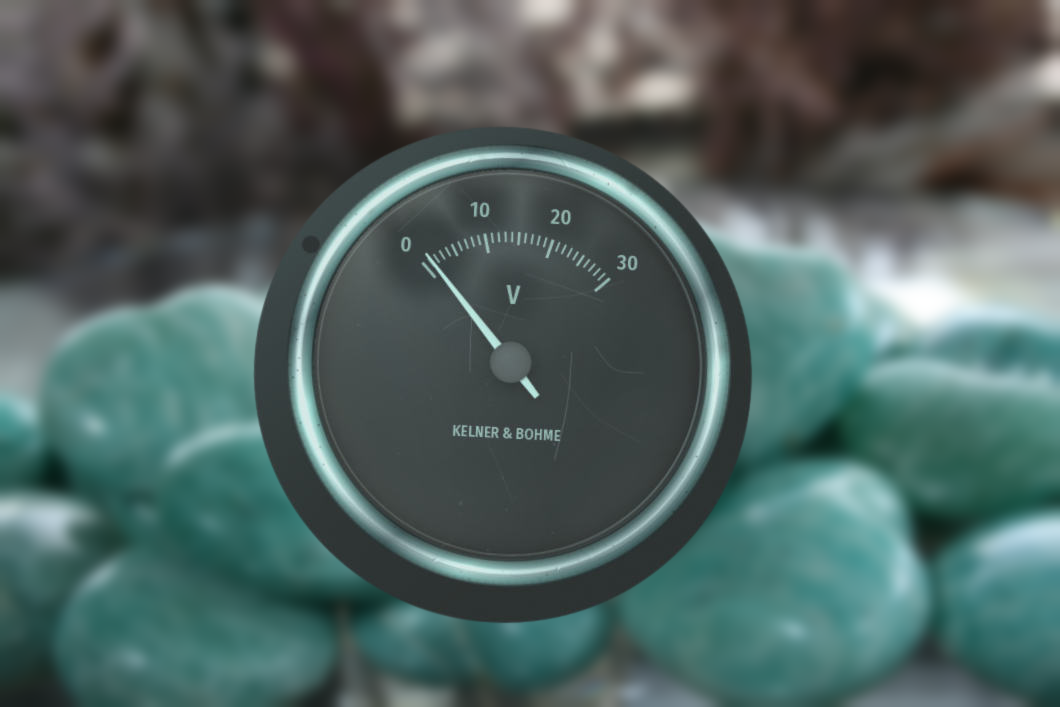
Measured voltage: 1,V
